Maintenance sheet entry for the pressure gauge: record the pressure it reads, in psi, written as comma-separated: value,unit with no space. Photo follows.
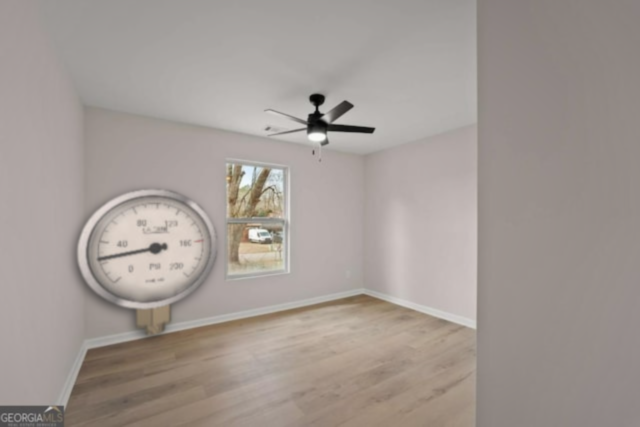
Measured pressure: 25,psi
